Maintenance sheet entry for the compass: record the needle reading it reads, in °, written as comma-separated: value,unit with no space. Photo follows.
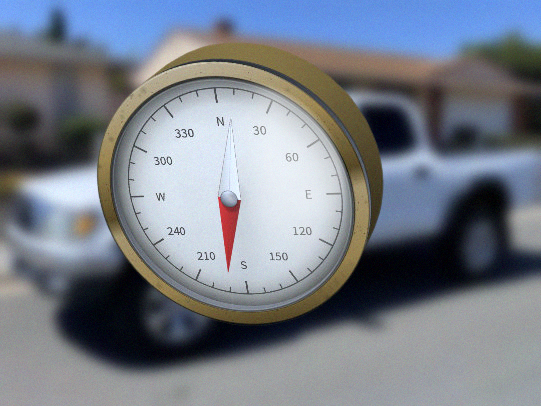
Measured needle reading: 190,°
